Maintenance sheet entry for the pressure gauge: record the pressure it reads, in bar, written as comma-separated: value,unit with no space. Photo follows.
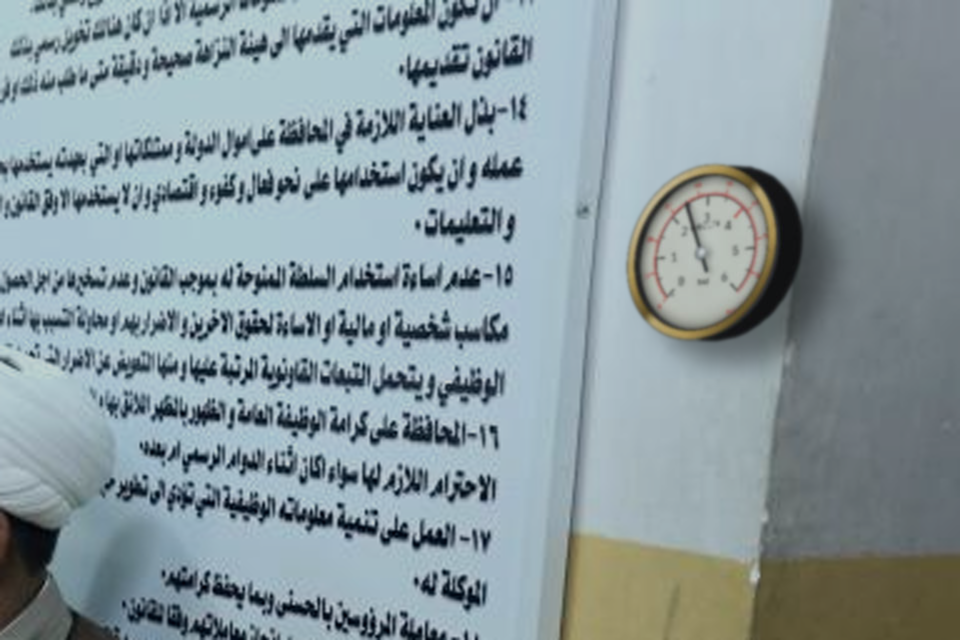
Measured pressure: 2.5,bar
